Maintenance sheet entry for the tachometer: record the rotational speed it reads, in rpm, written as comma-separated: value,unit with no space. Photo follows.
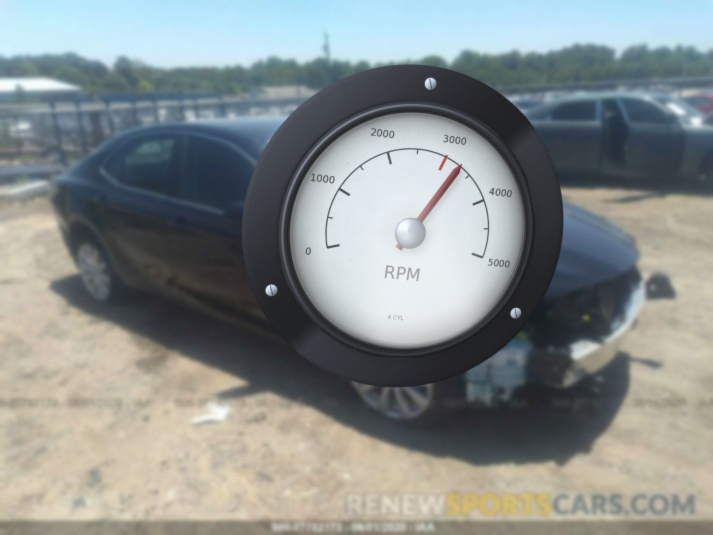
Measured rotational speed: 3250,rpm
